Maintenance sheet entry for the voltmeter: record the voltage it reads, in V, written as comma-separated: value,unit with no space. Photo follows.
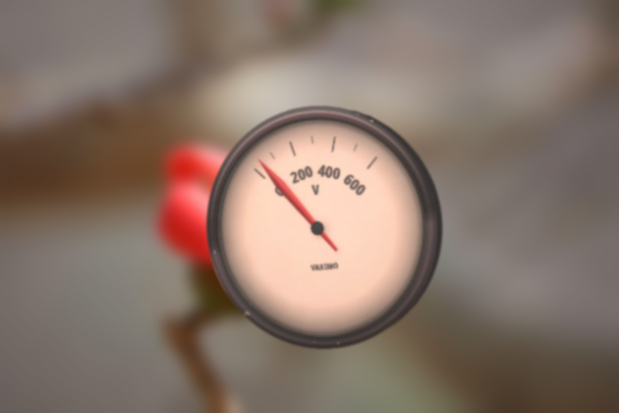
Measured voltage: 50,V
